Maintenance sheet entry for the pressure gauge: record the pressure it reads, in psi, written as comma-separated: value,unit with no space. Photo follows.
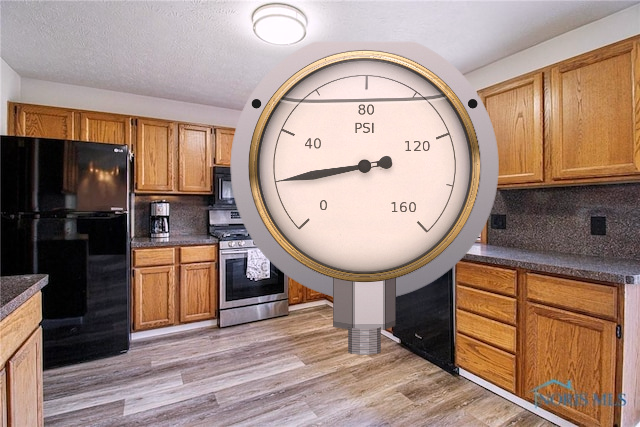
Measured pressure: 20,psi
